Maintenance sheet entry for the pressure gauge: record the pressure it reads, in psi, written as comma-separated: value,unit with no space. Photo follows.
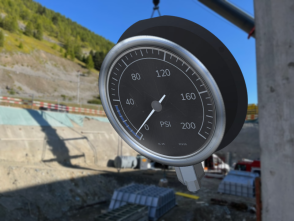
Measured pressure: 5,psi
